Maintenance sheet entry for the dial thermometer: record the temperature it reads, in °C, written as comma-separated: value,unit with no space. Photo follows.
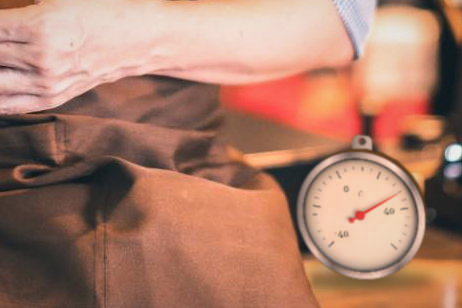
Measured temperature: 32,°C
